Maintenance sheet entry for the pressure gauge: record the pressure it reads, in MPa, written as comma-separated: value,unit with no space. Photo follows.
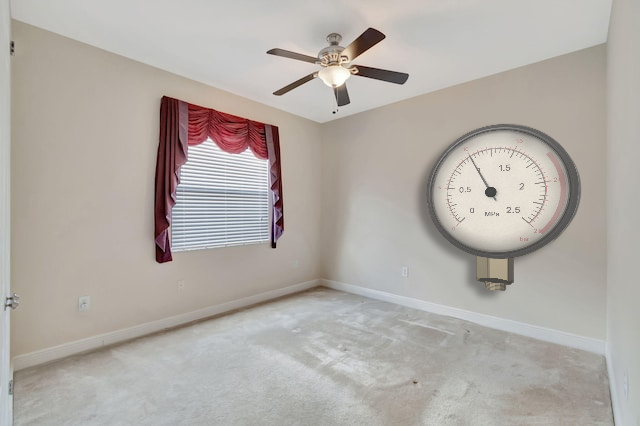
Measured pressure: 1,MPa
